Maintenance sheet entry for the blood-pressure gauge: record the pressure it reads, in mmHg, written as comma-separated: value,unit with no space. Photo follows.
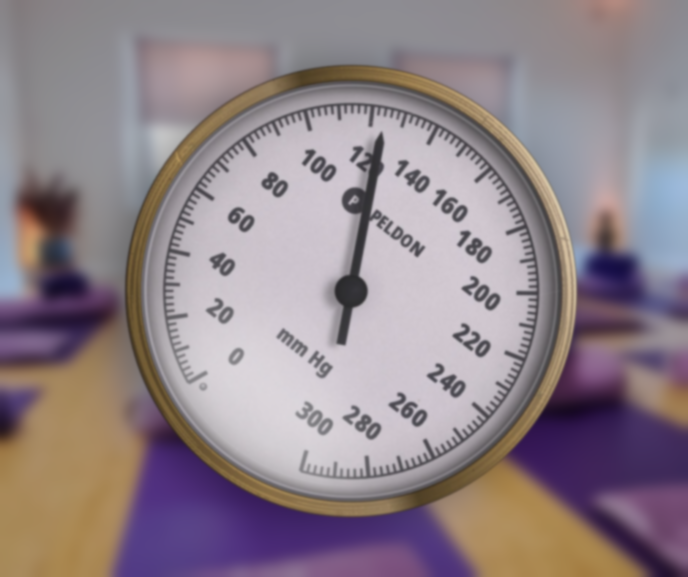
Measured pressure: 124,mmHg
